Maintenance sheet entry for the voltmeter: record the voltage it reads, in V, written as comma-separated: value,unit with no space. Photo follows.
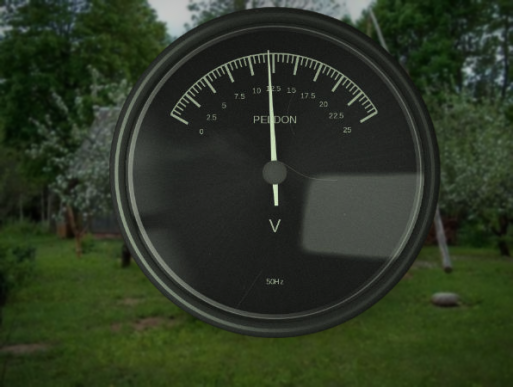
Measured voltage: 12,V
